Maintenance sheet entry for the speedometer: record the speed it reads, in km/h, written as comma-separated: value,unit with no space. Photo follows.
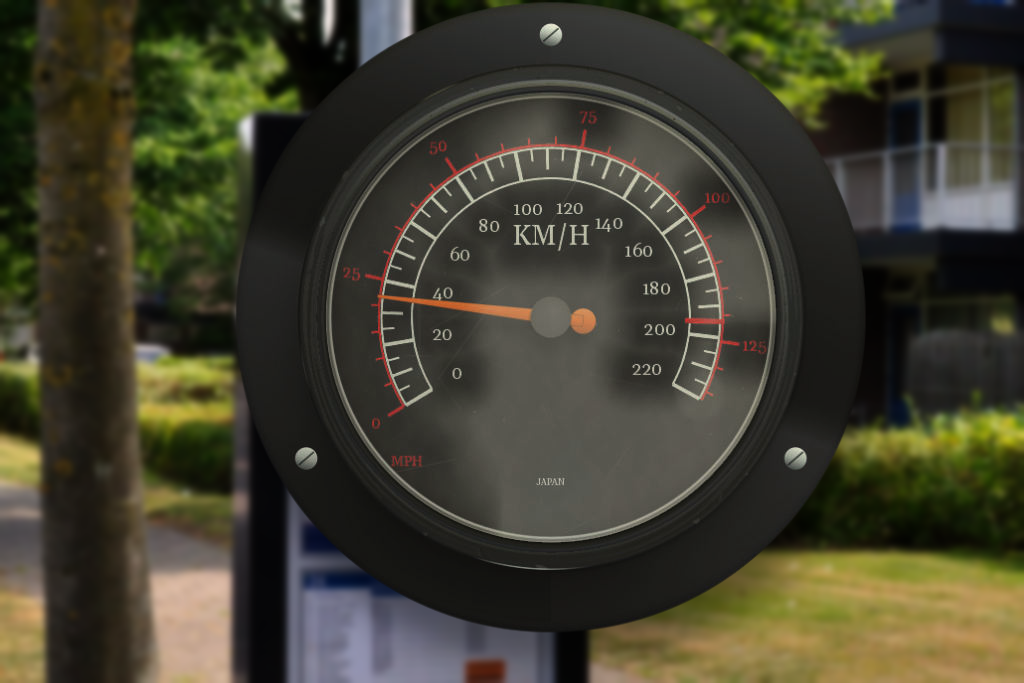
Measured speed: 35,km/h
